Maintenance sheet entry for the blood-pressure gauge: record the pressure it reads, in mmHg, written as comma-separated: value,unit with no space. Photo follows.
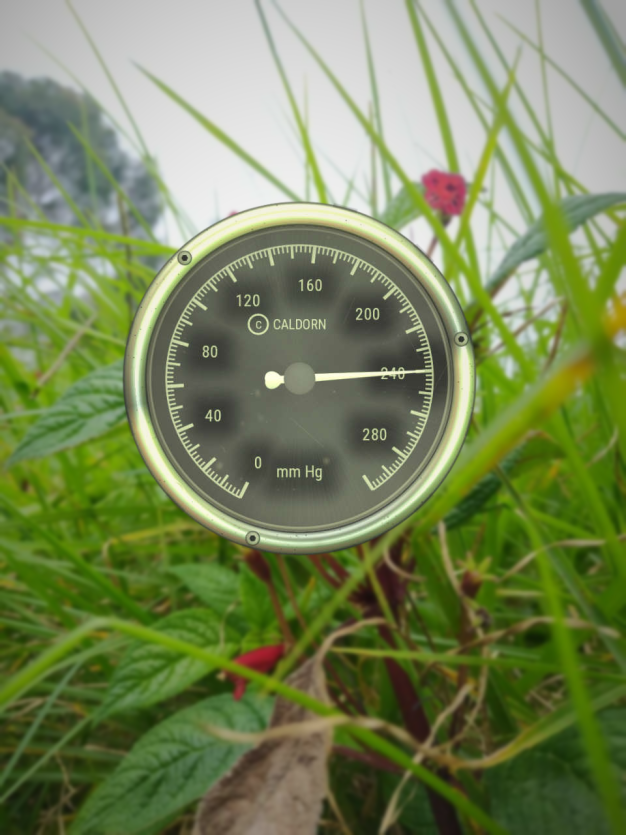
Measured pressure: 240,mmHg
